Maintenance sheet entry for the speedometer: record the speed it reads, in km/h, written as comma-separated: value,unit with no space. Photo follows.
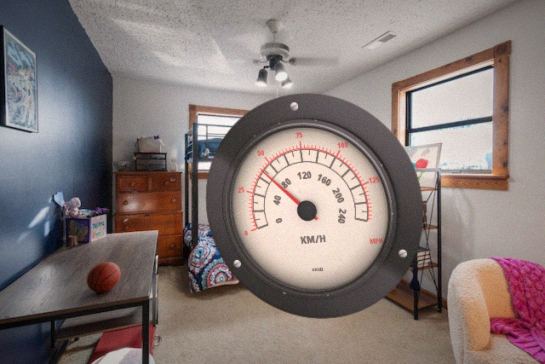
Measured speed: 70,km/h
